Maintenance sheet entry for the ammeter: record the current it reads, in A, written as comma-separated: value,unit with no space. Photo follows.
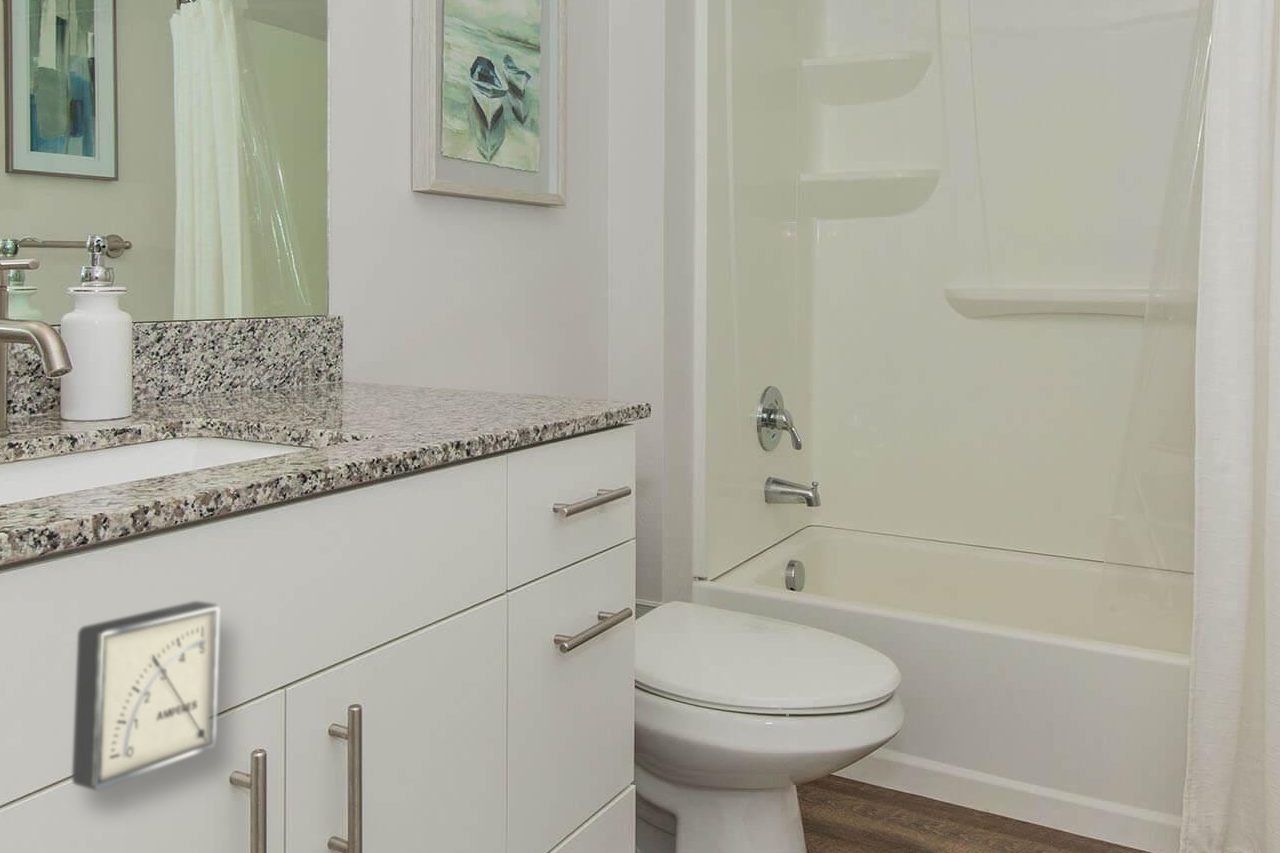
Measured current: 3,A
